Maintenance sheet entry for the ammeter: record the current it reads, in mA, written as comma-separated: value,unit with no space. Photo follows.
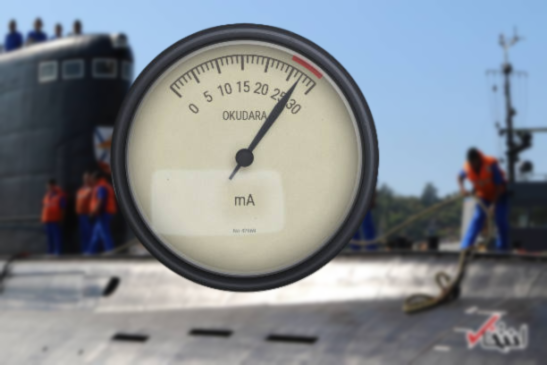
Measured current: 27,mA
